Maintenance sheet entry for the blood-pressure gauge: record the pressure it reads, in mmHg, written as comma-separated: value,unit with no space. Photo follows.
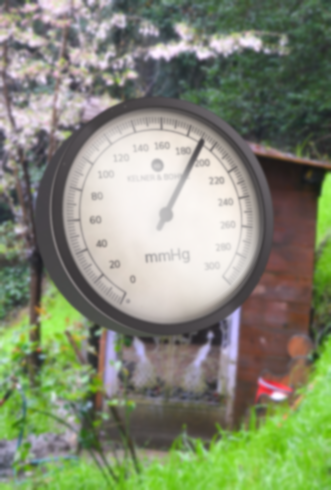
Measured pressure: 190,mmHg
